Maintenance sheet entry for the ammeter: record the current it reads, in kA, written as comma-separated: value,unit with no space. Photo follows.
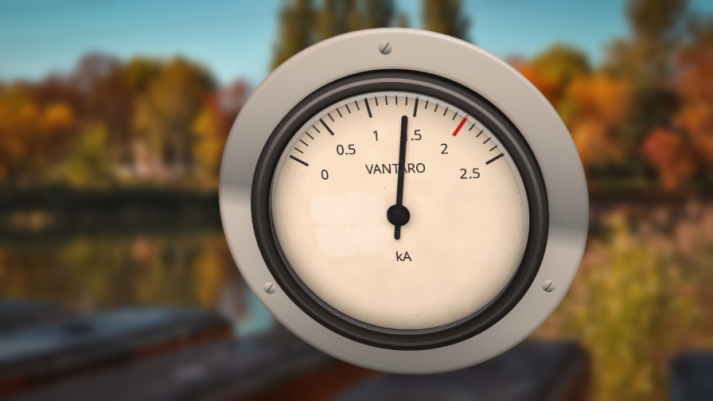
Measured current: 1.4,kA
